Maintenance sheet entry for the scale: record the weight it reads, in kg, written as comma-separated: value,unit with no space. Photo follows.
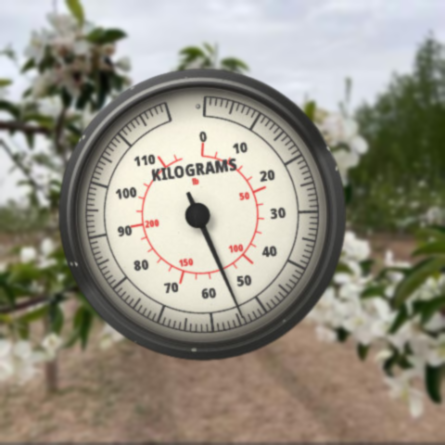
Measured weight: 54,kg
